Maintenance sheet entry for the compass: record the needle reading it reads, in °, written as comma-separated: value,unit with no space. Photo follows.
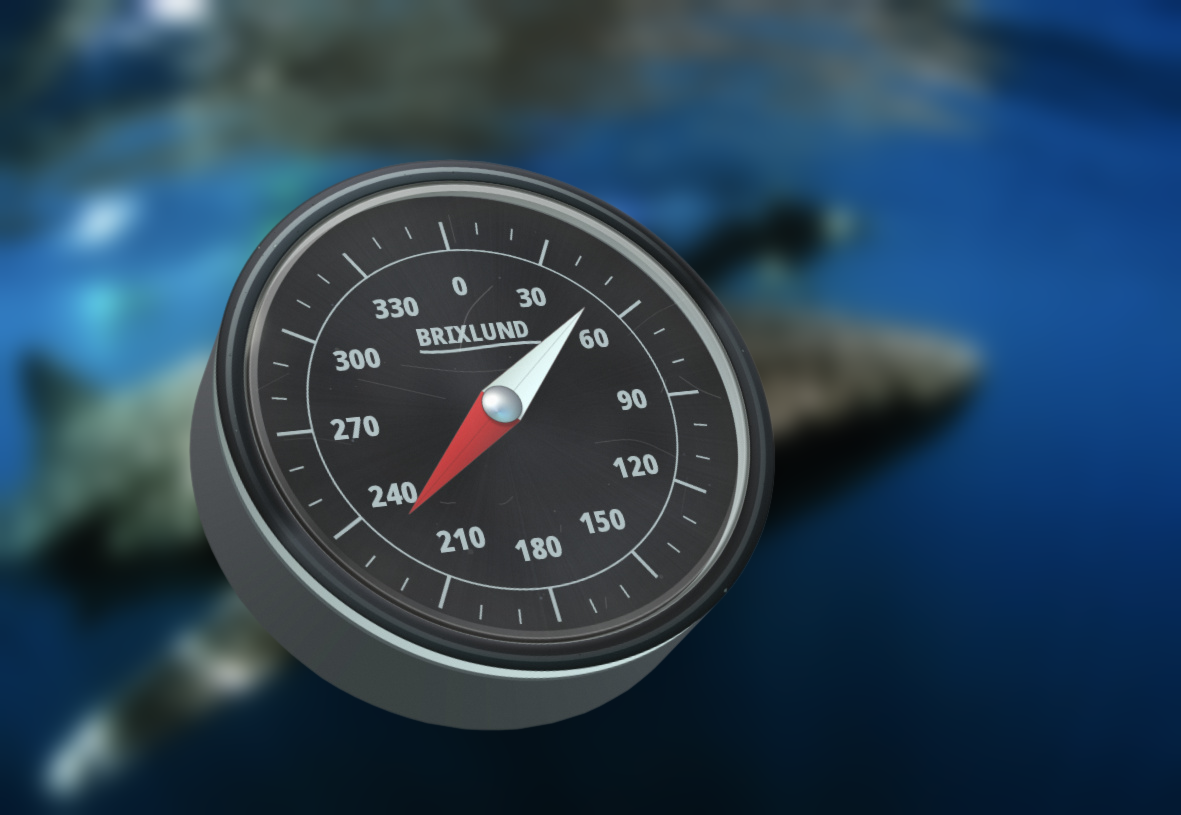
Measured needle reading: 230,°
